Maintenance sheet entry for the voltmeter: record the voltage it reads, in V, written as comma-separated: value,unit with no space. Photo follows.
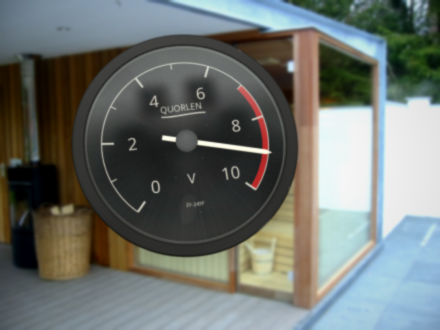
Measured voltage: 9,V
